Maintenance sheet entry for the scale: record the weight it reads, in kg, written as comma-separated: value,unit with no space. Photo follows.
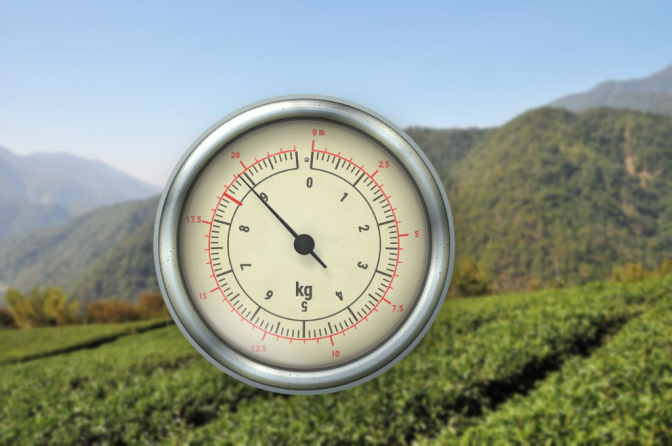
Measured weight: 8.9,kg
